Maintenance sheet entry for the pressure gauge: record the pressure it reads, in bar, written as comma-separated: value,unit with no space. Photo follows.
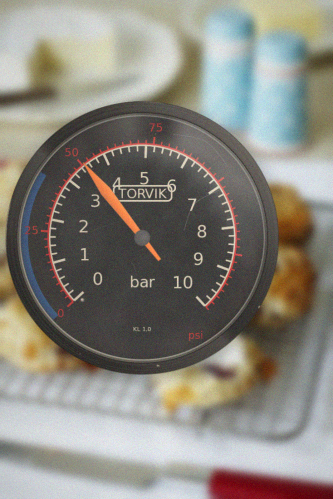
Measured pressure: 3.5,bar
